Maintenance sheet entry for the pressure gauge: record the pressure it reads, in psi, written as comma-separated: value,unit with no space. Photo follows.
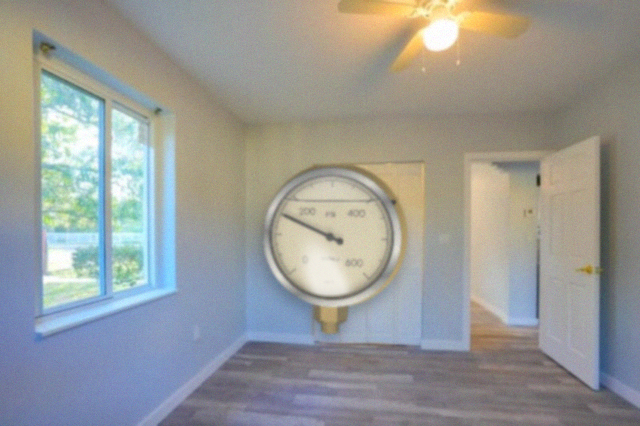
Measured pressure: 150,psi
